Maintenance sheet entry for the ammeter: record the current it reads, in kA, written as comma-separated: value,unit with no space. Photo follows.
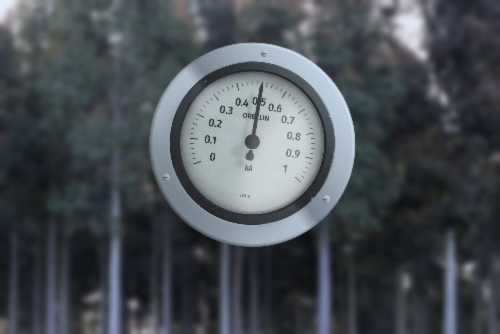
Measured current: 0.5,kA
